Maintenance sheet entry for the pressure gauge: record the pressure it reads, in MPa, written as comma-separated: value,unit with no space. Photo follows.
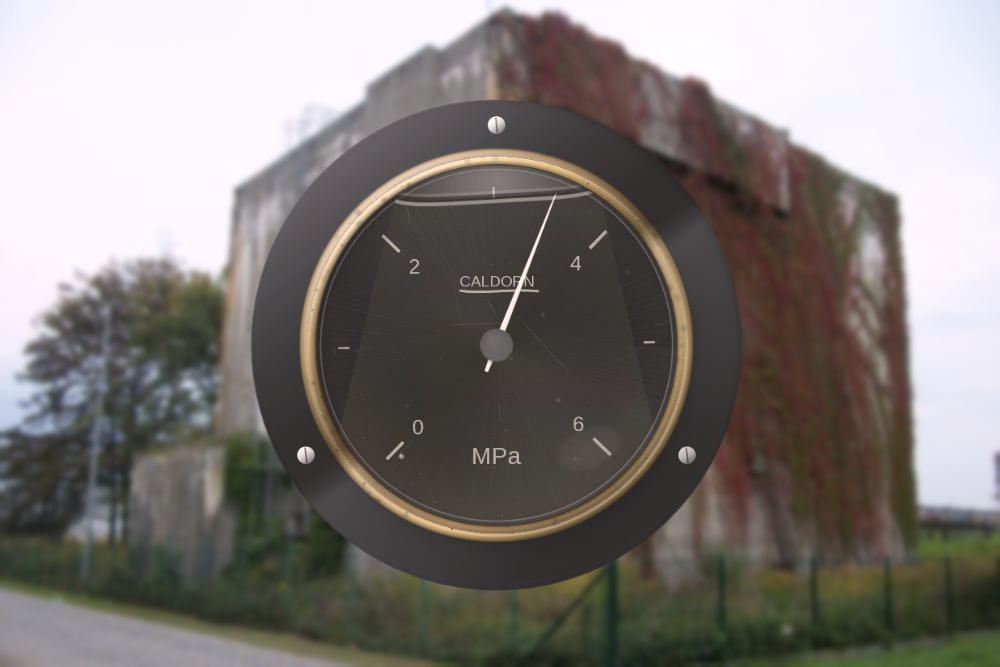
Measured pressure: 3.5,MPa
